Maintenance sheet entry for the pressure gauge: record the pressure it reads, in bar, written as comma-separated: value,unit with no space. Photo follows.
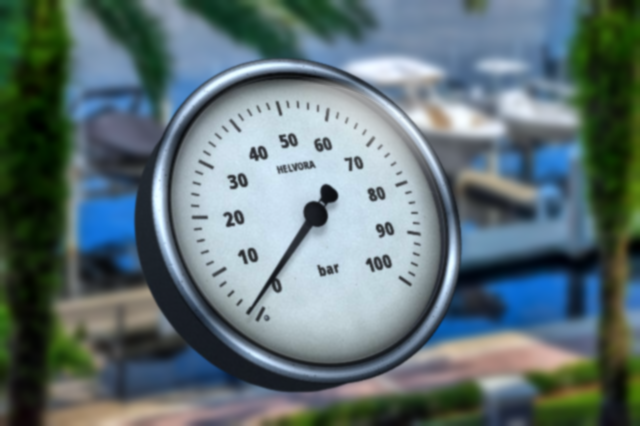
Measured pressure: 2,bar
